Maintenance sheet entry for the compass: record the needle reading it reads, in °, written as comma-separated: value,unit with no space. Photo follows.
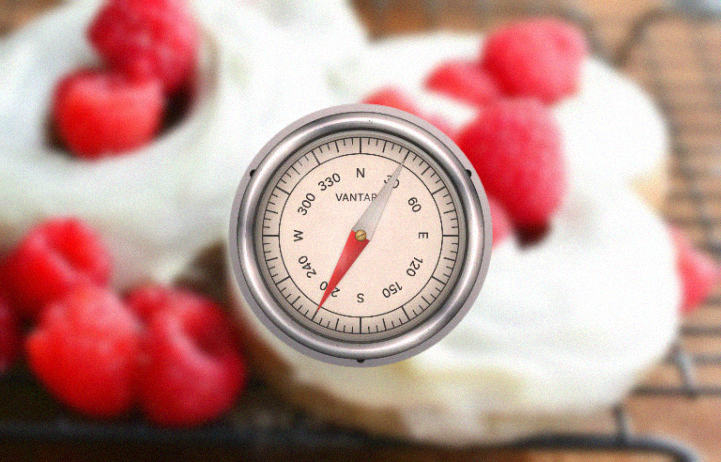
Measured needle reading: 210,°
